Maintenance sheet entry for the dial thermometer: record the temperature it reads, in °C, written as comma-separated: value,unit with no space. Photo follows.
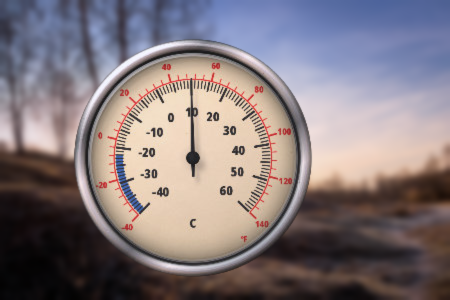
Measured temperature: 10,°C
